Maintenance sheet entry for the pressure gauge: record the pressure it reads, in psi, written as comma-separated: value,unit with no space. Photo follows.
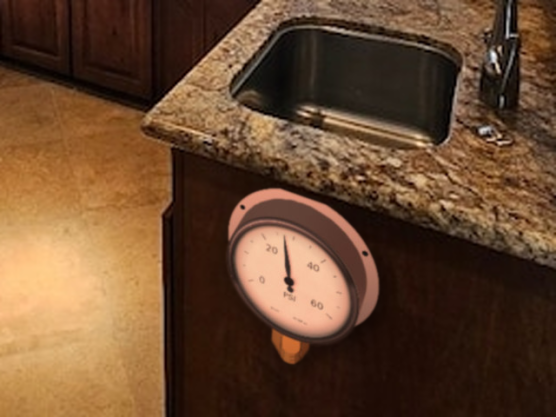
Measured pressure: 27.5,psi
